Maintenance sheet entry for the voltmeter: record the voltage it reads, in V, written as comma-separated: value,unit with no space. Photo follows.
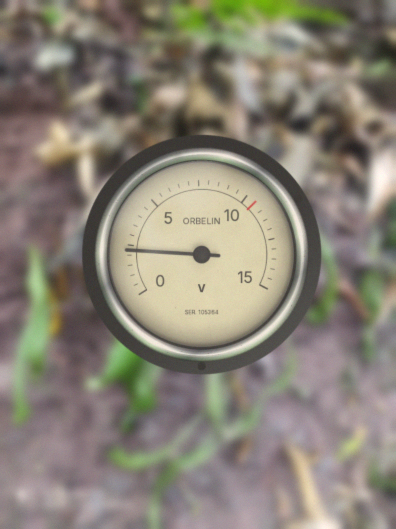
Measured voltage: 2.25,V
